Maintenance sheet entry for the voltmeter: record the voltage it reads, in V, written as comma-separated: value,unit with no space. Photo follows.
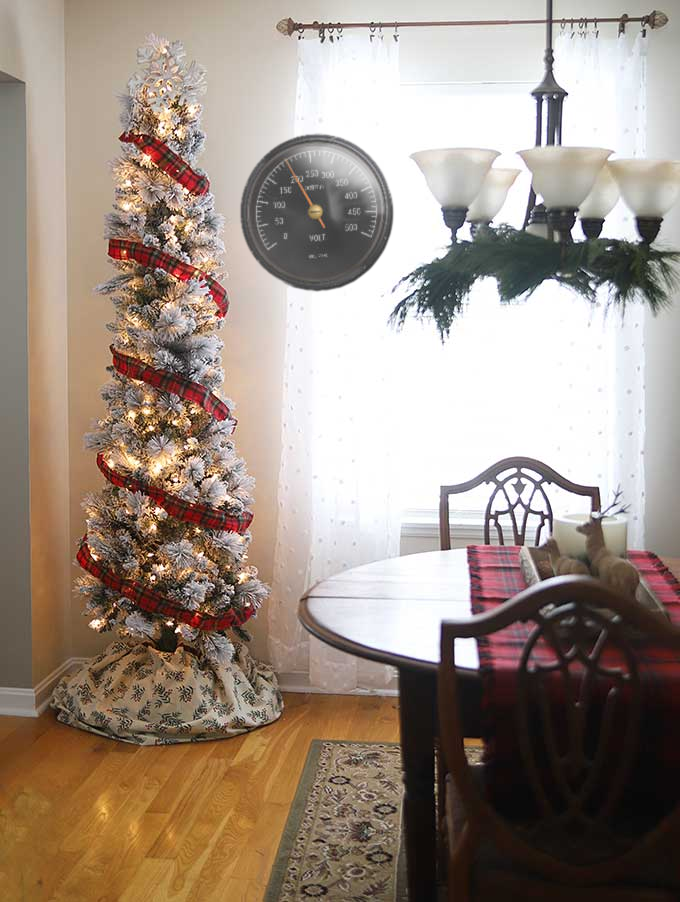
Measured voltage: 200,V
